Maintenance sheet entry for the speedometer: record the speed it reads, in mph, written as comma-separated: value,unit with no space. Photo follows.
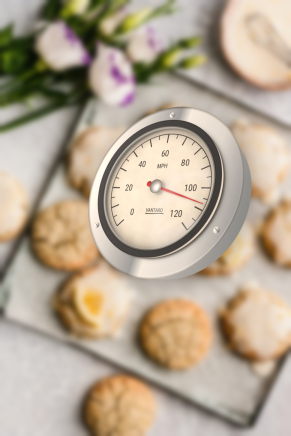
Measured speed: 107.5,mph
